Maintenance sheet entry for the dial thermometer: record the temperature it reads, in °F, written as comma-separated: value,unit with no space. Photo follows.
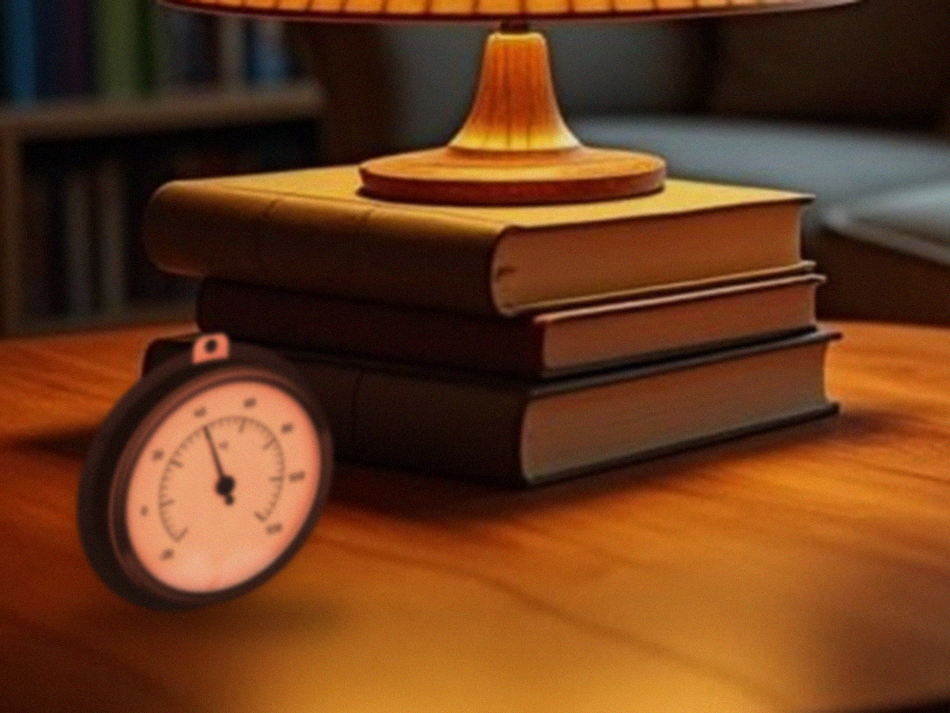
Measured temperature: 40,°F
